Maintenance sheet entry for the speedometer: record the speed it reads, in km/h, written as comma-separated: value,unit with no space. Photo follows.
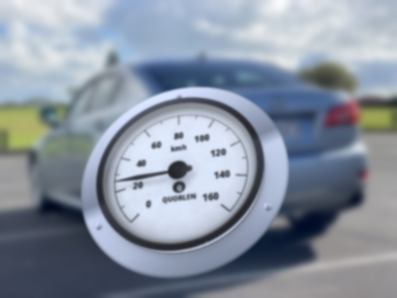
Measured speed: 25,km/h
